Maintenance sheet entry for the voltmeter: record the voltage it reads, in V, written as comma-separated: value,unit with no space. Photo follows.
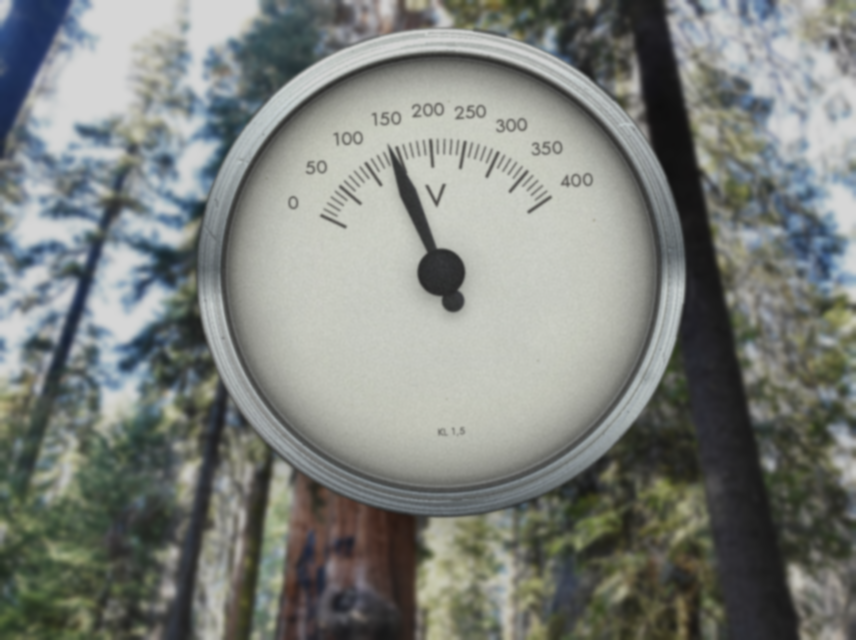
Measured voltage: 140,V
